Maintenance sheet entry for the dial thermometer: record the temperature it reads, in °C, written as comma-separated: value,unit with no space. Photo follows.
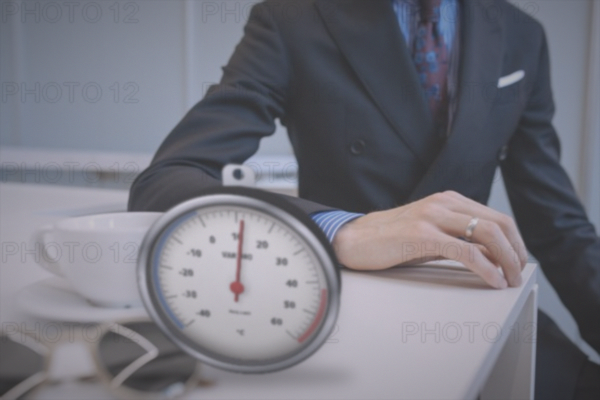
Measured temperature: 12,°C
